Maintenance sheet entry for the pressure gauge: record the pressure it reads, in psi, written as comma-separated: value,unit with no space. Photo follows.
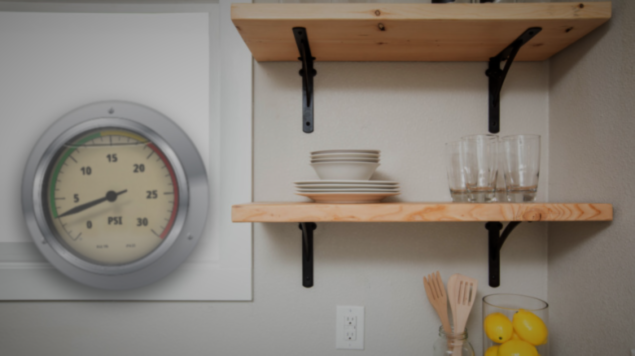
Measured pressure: 3,psi
